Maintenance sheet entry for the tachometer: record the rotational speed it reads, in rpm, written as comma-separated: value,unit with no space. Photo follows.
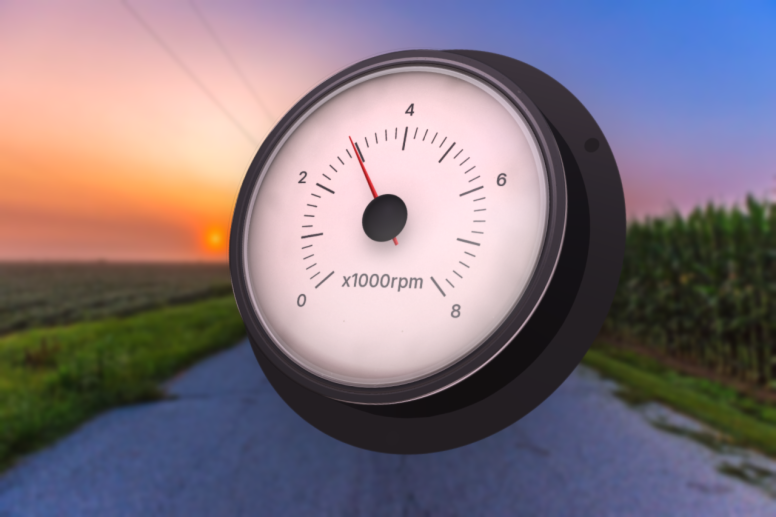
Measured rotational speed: 3000,rpm
